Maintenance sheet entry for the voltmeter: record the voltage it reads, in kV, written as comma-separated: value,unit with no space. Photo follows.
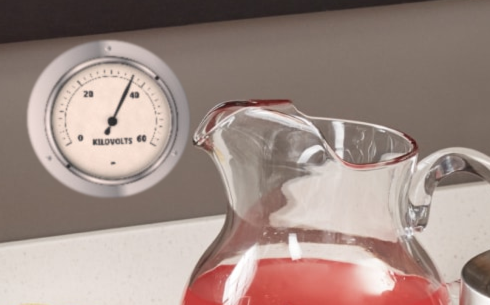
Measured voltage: 36,kV
